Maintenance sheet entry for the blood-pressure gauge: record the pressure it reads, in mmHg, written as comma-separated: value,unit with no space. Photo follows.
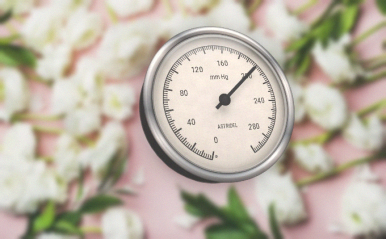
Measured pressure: 200,mmHg
